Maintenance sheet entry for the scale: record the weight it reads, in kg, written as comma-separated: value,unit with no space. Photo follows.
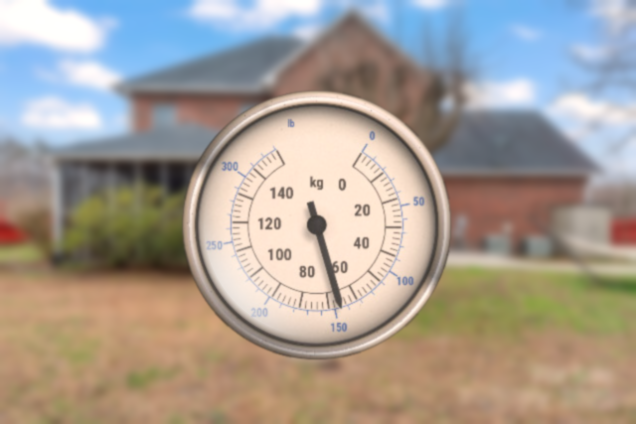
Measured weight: 66,kg
